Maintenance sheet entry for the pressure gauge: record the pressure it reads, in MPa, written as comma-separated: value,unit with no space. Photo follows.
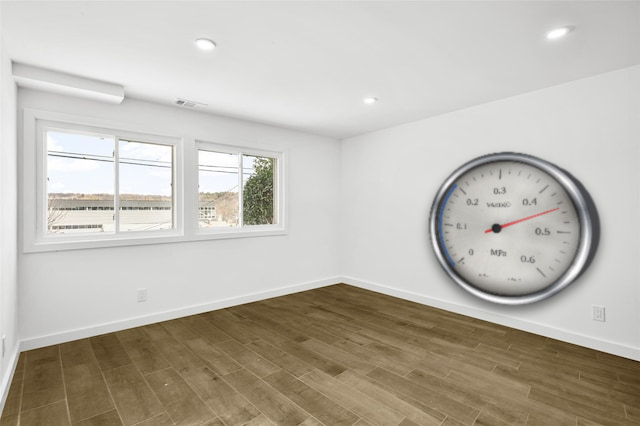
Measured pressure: 0.45,MPa
